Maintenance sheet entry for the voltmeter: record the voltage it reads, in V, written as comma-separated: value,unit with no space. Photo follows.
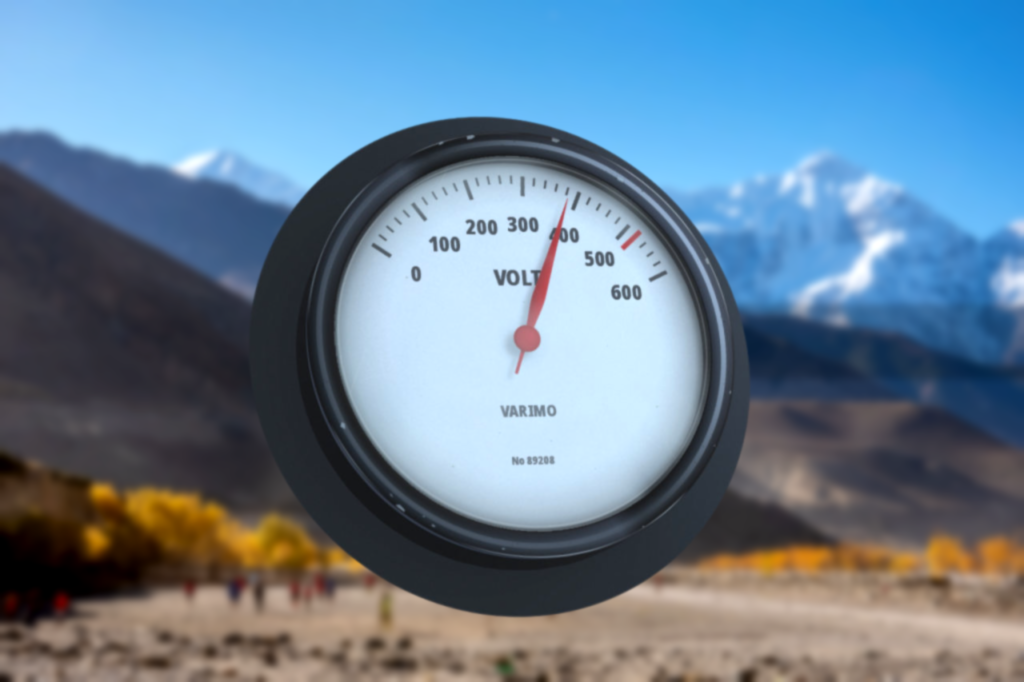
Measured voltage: 380,V
